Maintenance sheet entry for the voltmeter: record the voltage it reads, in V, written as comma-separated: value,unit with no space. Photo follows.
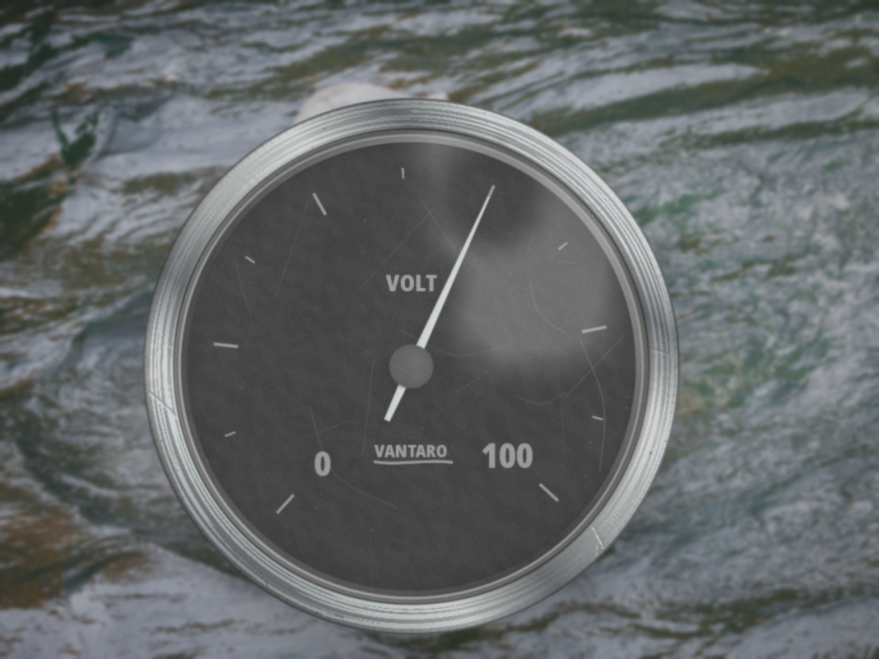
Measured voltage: 60,V
